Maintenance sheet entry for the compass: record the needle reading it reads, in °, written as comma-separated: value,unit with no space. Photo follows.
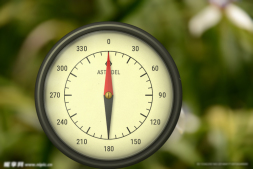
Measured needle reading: 0,°
